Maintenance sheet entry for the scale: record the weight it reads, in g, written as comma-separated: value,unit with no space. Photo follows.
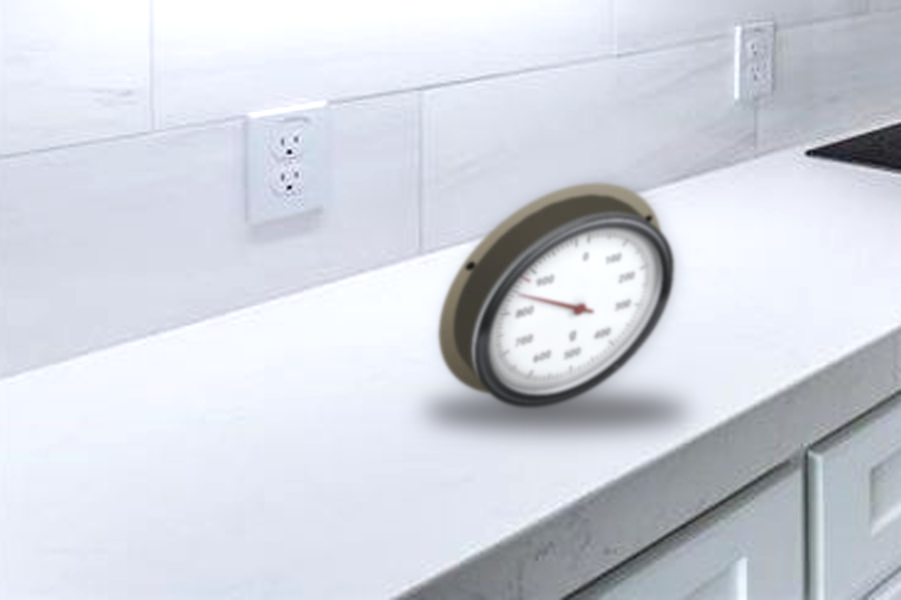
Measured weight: 850,g
